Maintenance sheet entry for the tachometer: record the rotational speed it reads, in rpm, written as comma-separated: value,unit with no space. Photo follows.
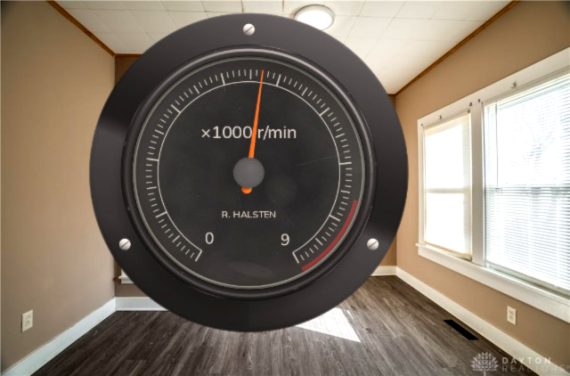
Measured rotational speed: 4700,rpm
